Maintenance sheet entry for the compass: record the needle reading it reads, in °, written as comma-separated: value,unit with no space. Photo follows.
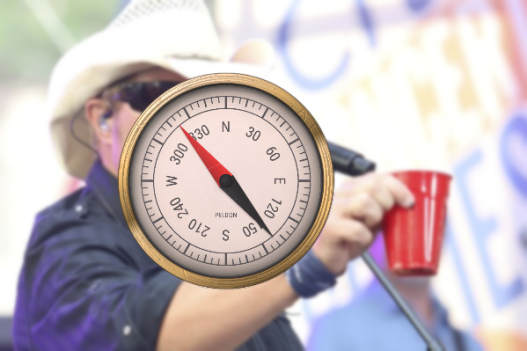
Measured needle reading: 320,°
